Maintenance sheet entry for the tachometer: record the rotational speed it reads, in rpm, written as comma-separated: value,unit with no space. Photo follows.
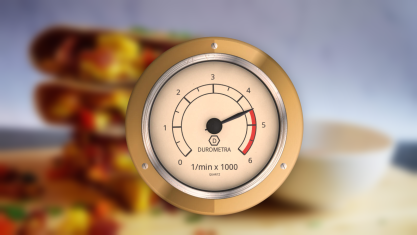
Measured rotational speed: 4500,rpm
